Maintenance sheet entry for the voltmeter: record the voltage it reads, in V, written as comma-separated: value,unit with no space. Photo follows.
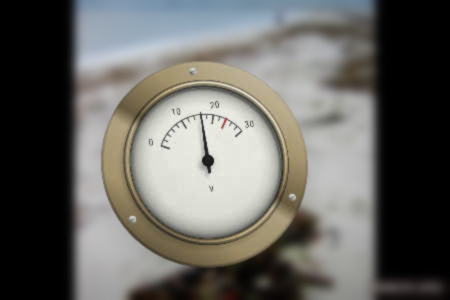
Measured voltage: 16,V
